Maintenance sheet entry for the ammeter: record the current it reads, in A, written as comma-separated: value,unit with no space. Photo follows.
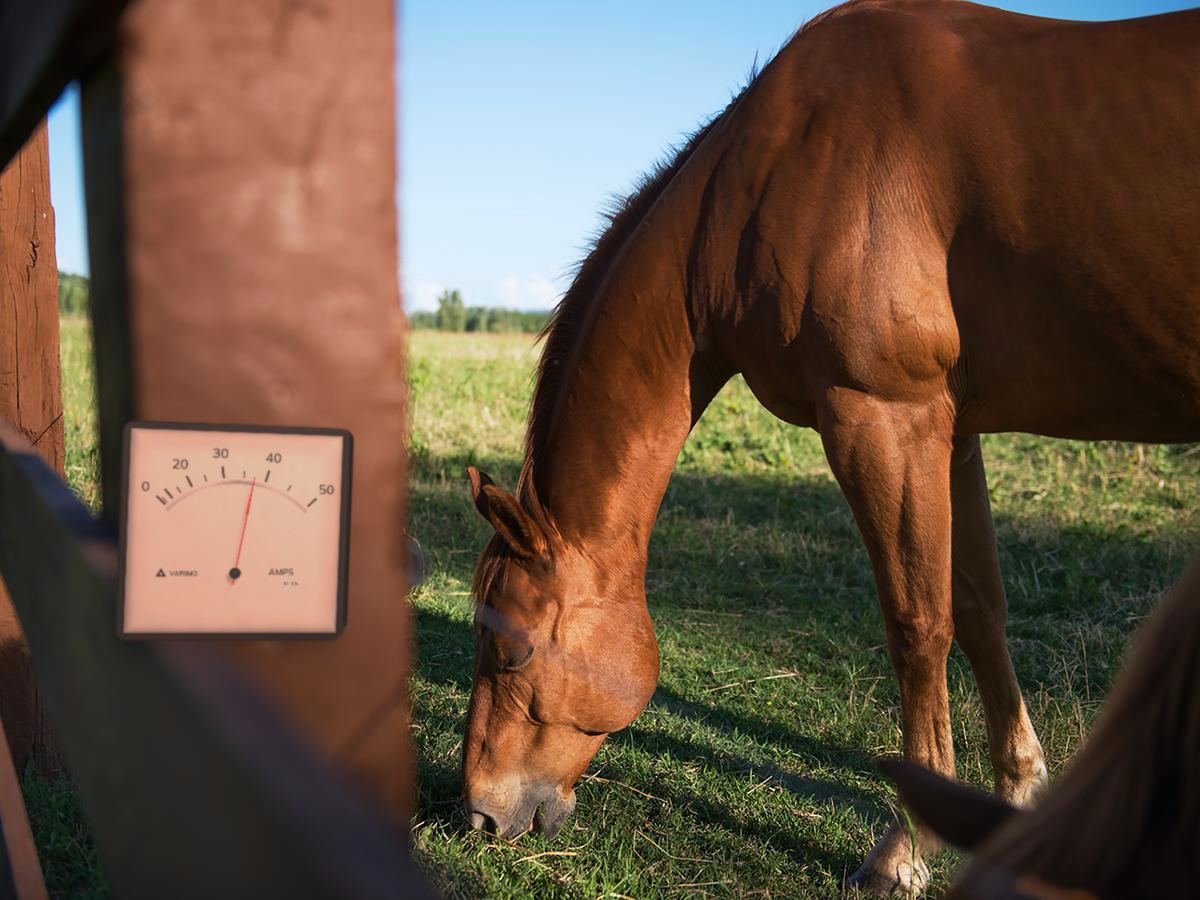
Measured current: 37.5,A
